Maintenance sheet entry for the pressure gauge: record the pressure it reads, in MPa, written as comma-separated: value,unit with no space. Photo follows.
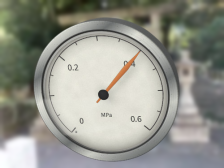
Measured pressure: 0.4,MPa
